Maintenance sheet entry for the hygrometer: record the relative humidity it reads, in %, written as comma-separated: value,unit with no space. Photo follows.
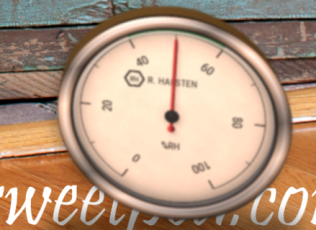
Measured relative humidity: 50,%
